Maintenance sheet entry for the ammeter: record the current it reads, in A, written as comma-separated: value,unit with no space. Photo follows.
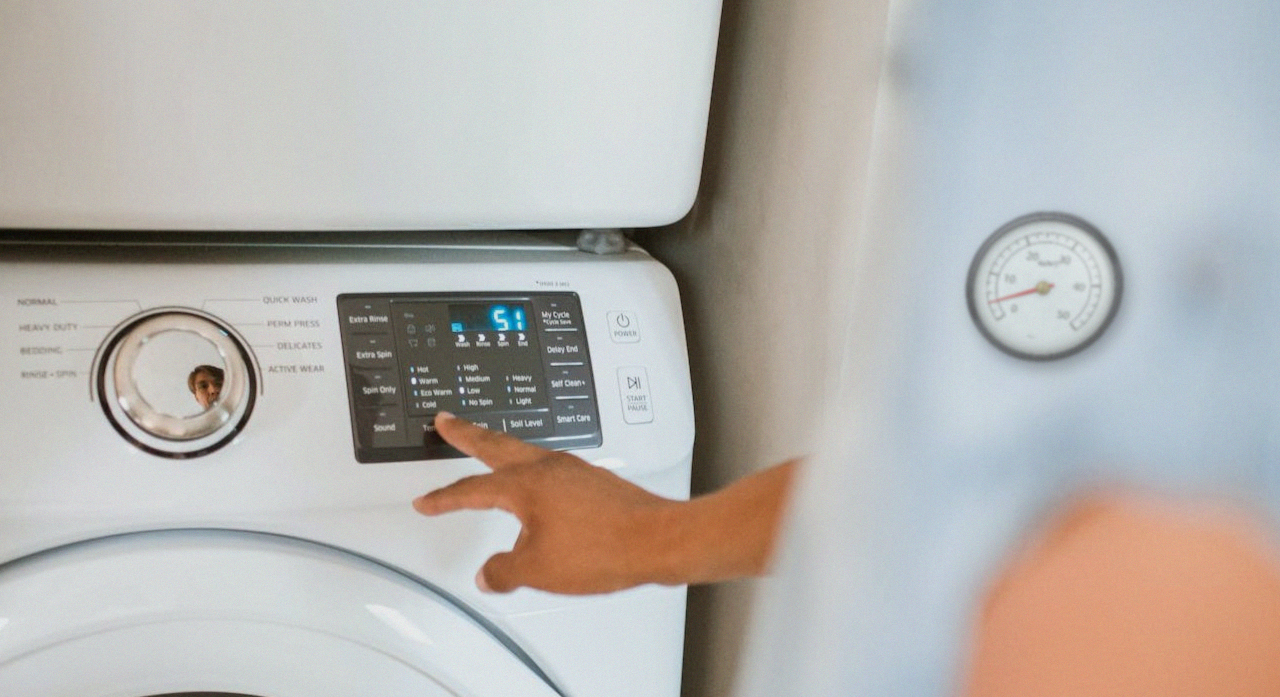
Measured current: 4,A
